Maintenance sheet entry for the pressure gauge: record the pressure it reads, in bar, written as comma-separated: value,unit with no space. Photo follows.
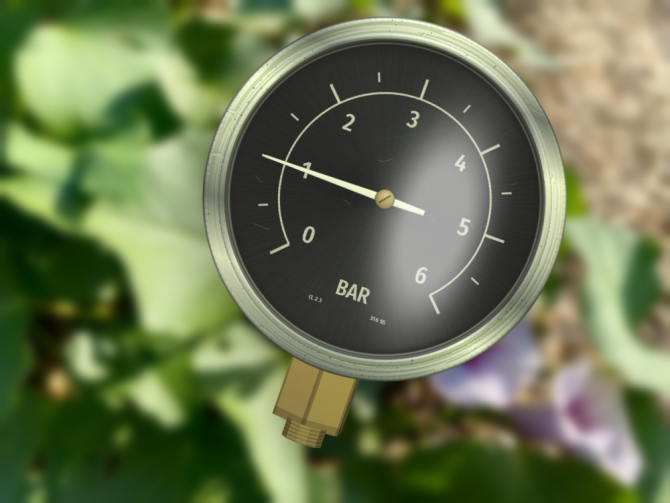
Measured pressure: 1,bar
